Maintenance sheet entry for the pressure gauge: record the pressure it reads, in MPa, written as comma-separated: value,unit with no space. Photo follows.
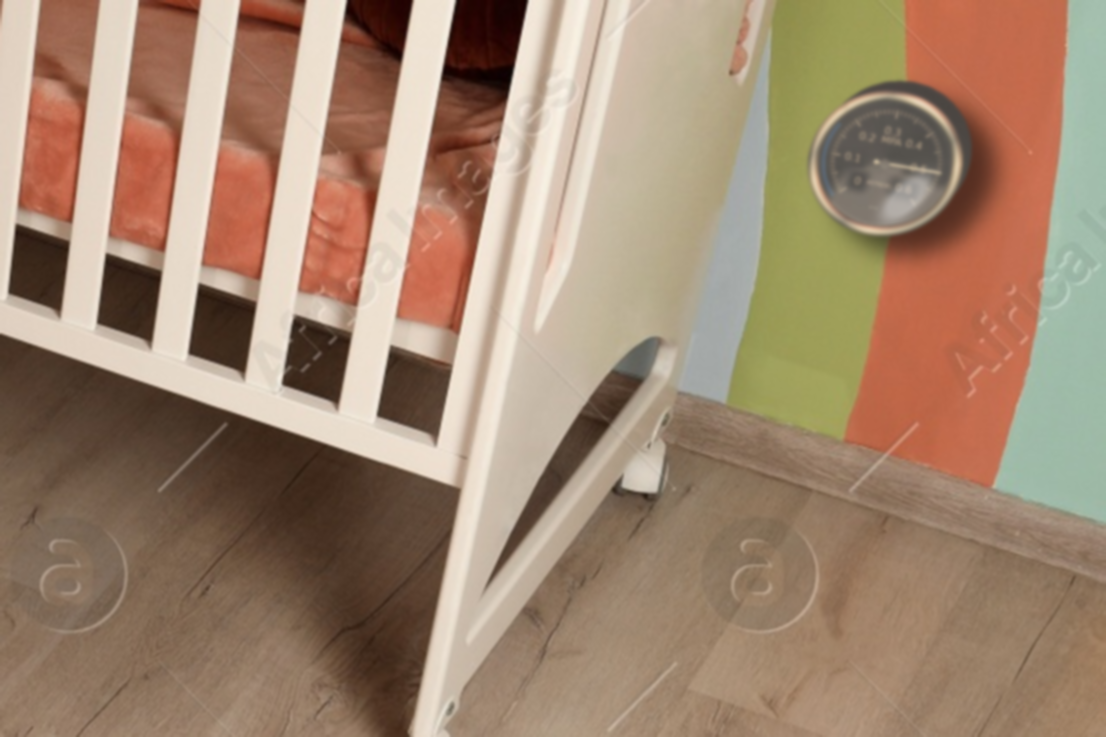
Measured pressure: 0.5,MPa
